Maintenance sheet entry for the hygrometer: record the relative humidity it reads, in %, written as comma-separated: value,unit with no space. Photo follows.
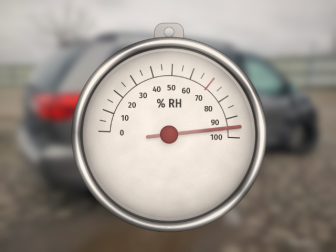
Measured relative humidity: 95,%
